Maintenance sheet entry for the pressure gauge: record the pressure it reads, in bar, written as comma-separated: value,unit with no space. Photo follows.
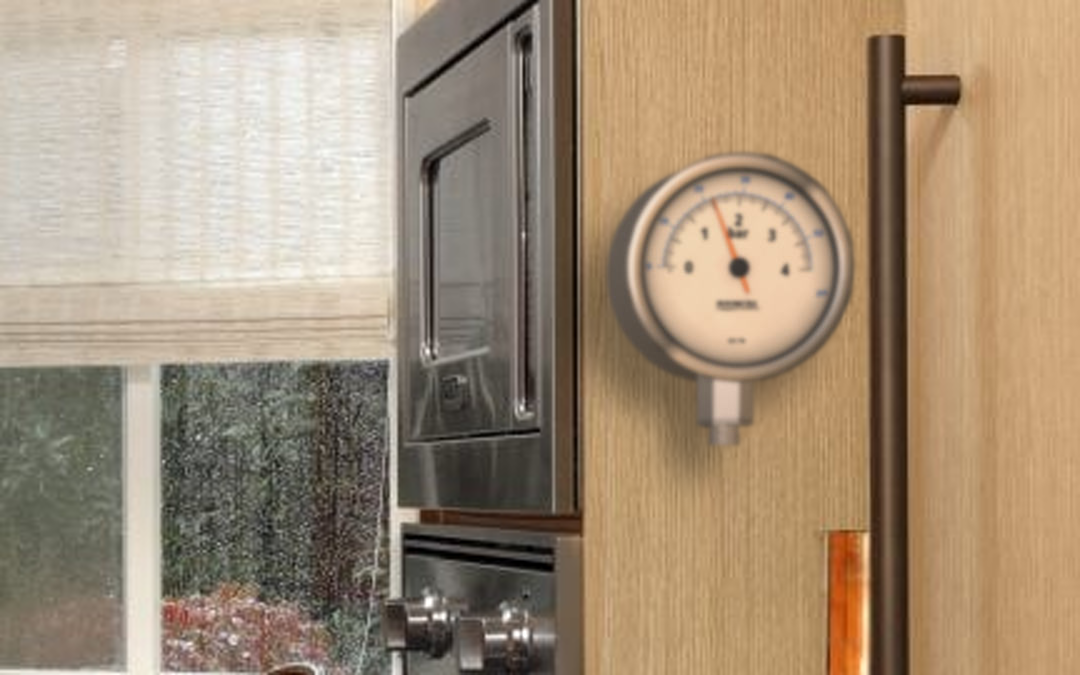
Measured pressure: 1.5,bar
